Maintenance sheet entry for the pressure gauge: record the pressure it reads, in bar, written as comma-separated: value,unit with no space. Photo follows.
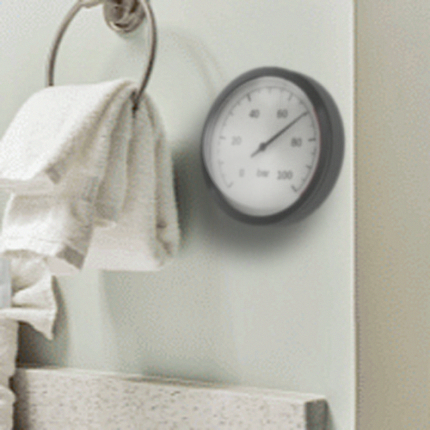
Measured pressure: 70,bar
